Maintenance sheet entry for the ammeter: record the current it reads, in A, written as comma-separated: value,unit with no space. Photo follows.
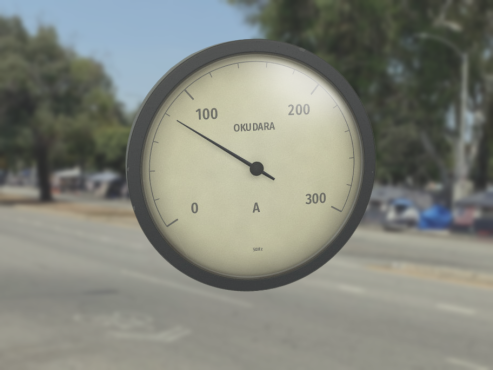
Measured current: 80,A
